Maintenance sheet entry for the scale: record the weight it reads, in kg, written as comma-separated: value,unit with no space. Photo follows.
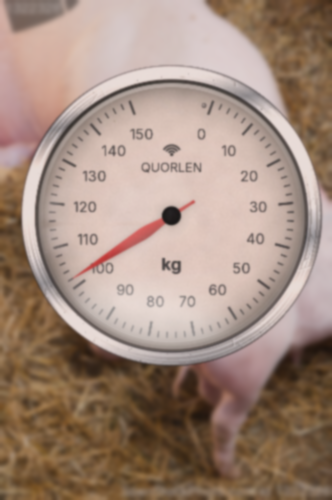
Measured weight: 102,kg
